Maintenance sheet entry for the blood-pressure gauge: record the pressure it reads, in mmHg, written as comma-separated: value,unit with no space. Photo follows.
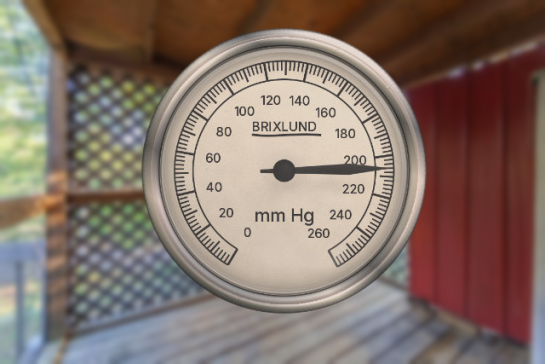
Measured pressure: 206,mmHg
